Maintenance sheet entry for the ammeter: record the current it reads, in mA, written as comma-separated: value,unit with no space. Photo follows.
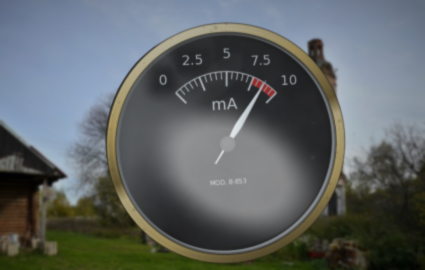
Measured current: 8.5,mA
